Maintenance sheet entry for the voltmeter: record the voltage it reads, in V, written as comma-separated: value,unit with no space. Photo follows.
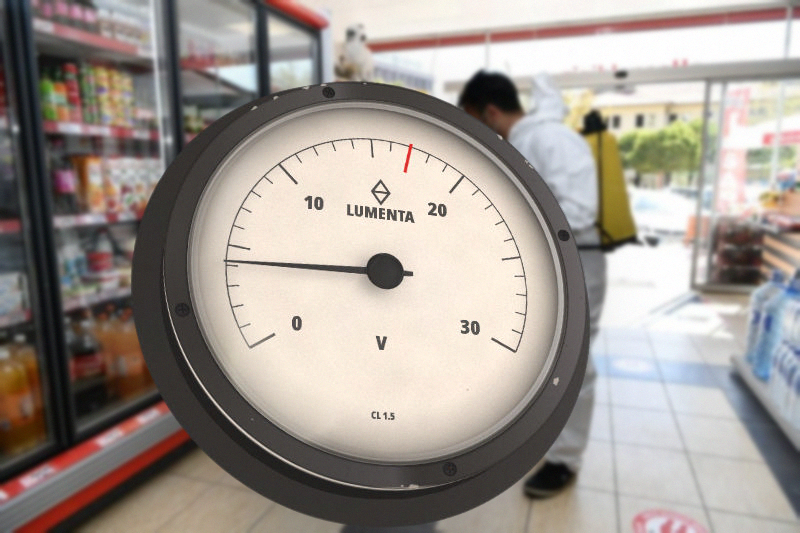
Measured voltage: 4,V
